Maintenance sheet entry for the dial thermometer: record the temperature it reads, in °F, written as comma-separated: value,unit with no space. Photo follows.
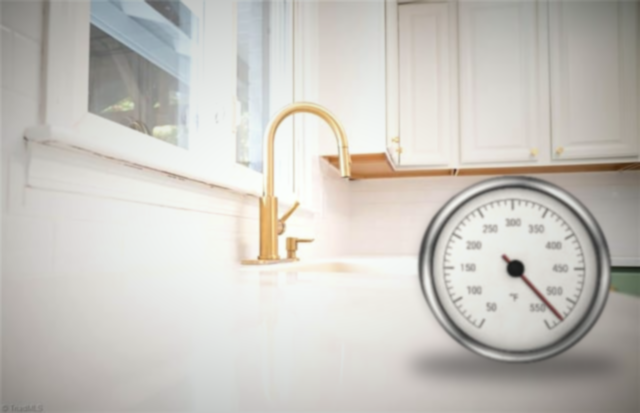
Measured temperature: 530,°F
